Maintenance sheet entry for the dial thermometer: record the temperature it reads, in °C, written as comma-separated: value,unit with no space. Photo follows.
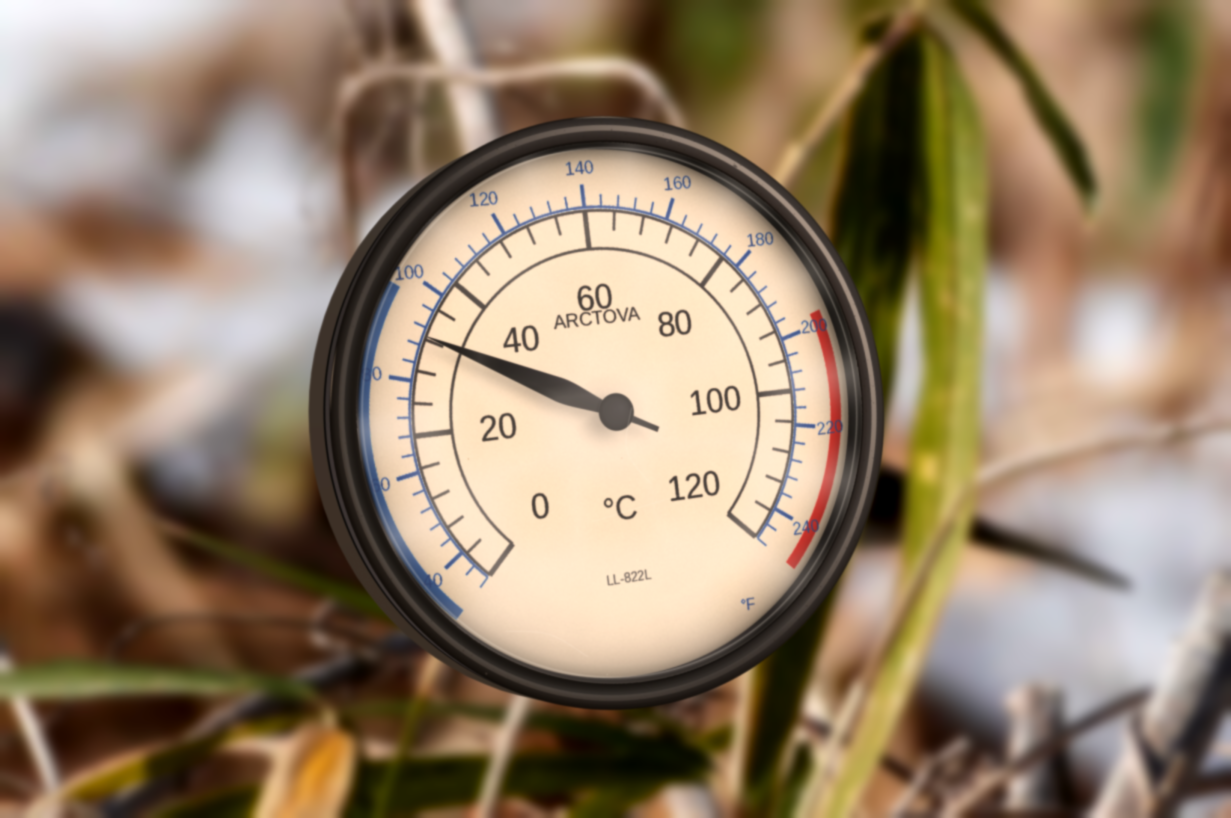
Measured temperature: 32,°C
